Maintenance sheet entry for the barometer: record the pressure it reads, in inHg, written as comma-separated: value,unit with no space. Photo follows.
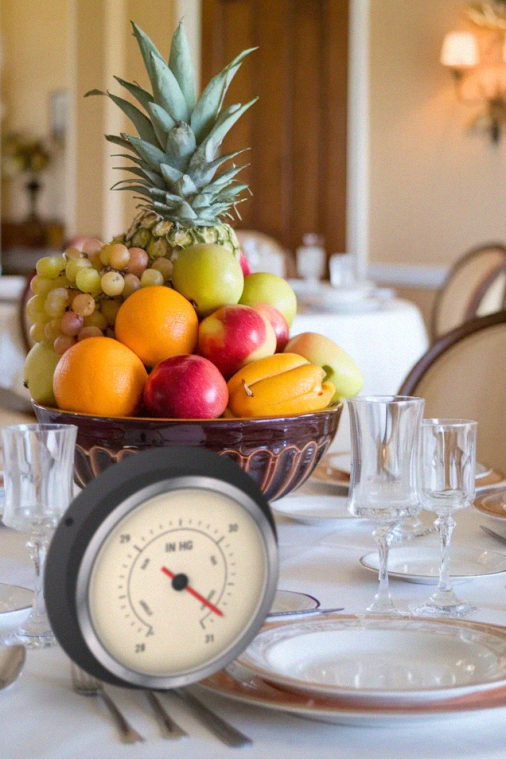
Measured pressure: 30.8,inHg
